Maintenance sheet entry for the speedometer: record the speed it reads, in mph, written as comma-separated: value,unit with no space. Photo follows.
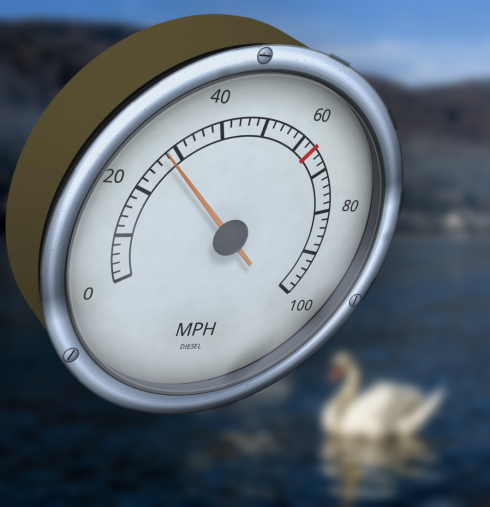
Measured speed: 28,mph
